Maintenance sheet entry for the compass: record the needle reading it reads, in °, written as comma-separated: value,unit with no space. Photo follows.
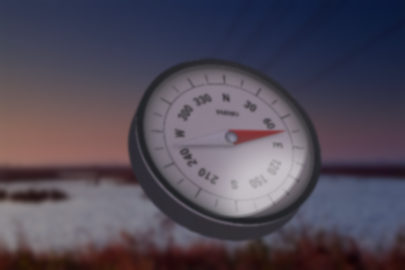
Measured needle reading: 75,°
